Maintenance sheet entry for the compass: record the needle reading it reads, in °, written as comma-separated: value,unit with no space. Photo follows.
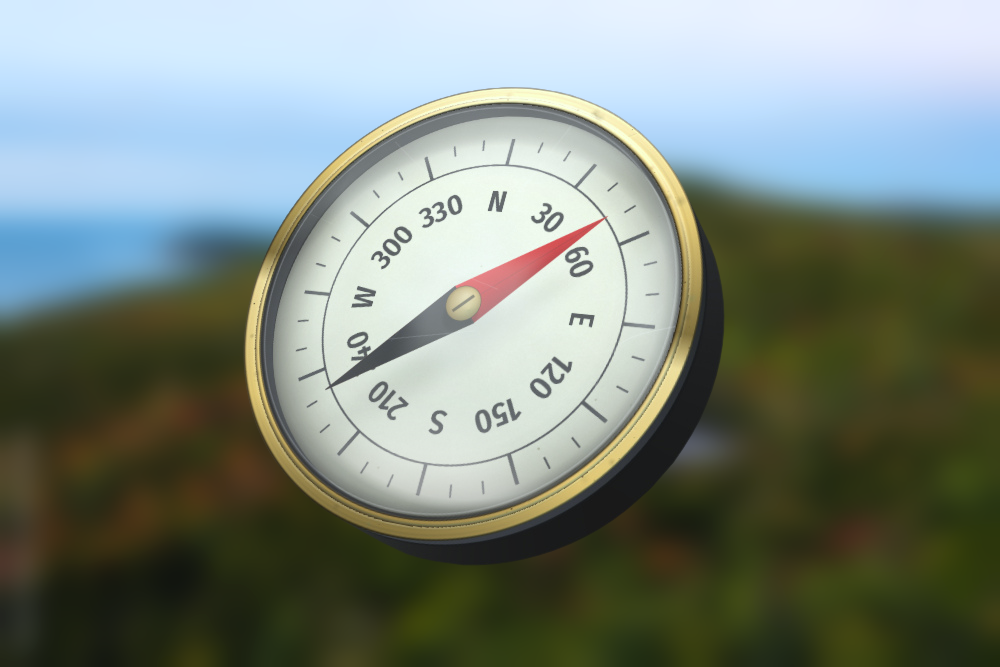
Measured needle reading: 50,°
